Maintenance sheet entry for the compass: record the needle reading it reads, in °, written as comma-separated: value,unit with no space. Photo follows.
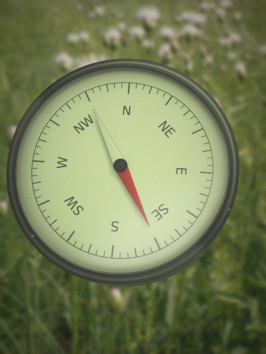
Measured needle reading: 150,°
